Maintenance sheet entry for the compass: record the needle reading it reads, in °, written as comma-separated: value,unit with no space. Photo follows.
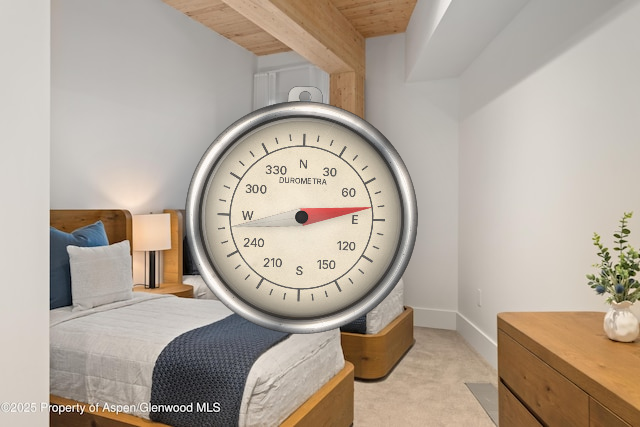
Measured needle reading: 80,°
